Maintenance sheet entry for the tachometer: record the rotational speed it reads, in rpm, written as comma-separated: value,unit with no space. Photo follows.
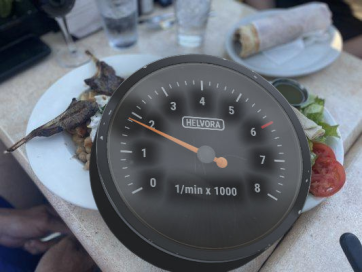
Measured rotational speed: 1800,rpm
